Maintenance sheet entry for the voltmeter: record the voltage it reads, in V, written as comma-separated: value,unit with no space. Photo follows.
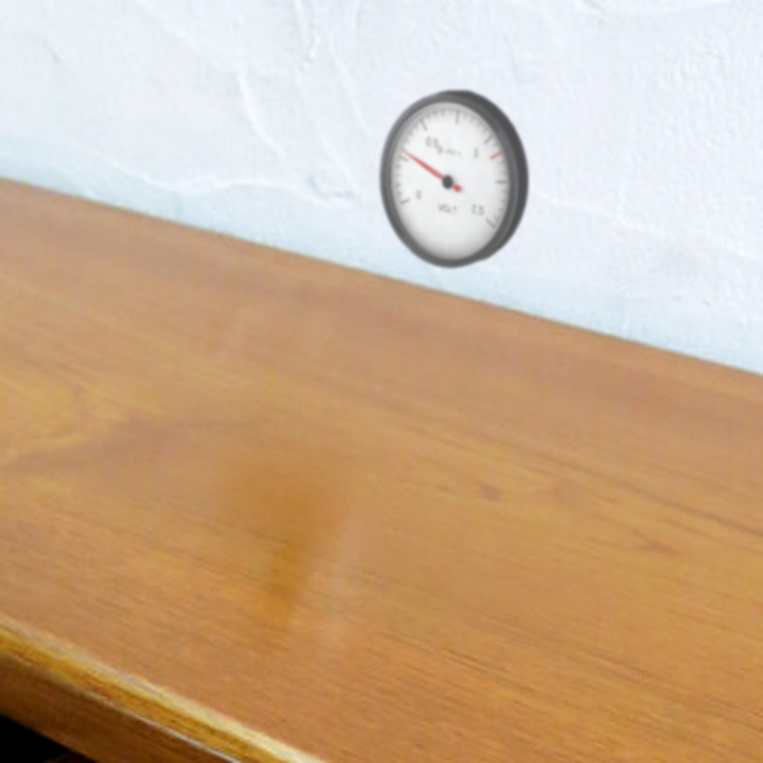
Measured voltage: 0.3,V
